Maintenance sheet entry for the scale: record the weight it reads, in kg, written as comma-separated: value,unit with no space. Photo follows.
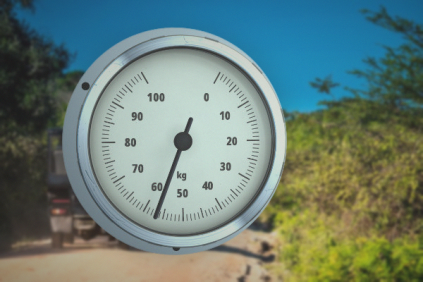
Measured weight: 57,kg
